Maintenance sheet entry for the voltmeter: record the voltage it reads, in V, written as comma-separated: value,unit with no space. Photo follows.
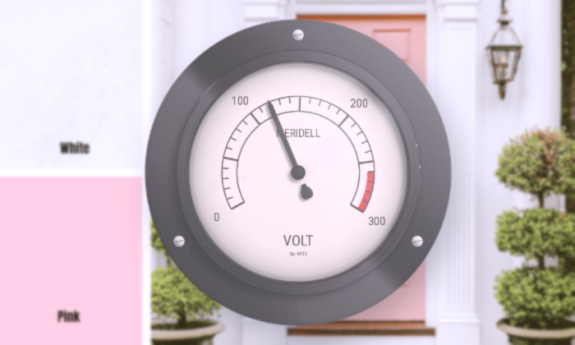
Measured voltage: 120,V
